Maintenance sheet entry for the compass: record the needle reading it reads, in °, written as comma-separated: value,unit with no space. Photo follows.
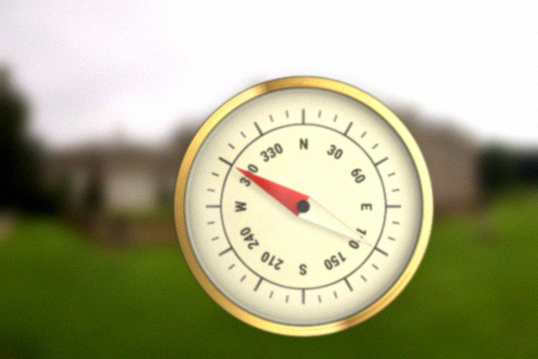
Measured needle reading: 300,°
